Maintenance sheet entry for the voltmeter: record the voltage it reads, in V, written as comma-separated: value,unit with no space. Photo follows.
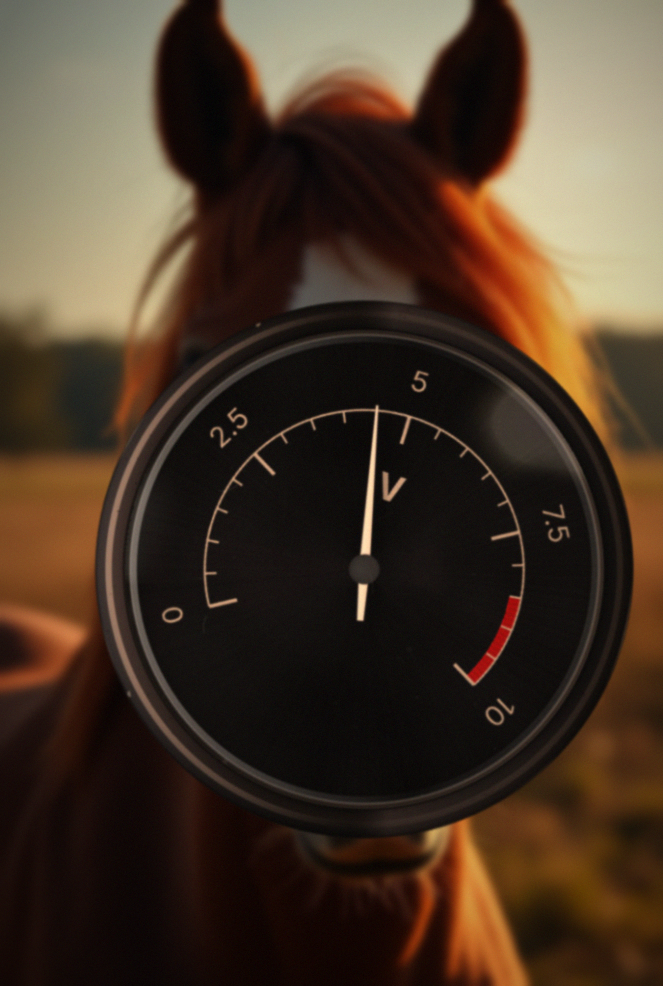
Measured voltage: 4.5,V
